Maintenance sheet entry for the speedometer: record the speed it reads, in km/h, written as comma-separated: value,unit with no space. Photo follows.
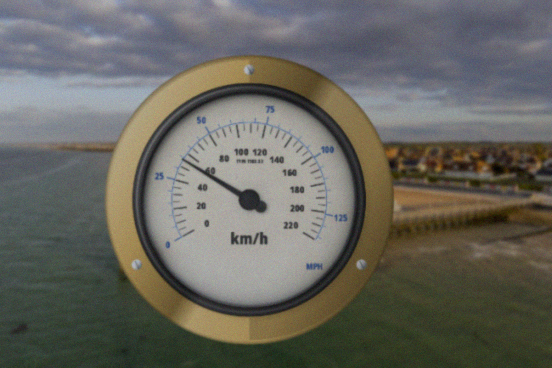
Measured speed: 55,km/h
